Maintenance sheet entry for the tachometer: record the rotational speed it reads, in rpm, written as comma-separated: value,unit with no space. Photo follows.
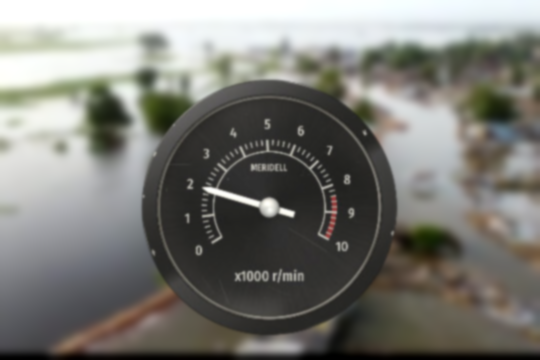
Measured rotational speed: 2000,rpm
